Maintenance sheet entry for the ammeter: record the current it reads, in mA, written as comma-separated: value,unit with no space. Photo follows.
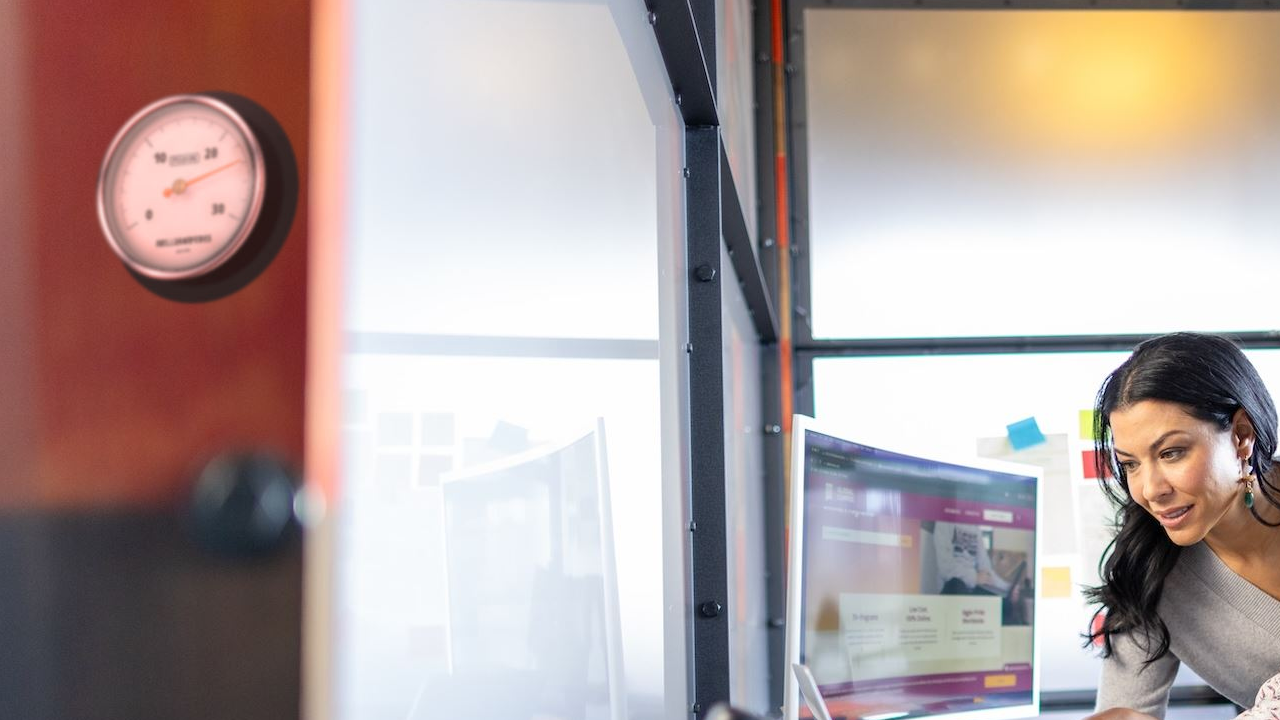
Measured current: 24,mA
